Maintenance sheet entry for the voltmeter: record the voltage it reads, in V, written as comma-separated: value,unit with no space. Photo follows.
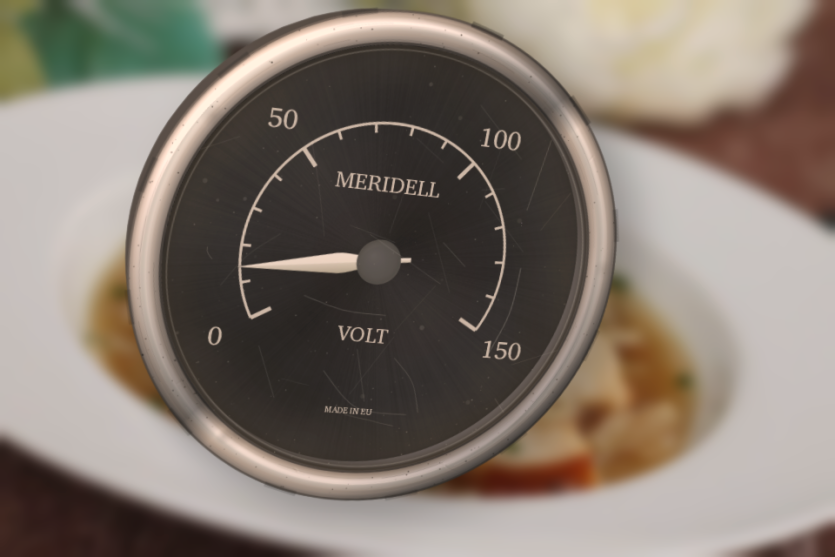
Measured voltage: 15,V
